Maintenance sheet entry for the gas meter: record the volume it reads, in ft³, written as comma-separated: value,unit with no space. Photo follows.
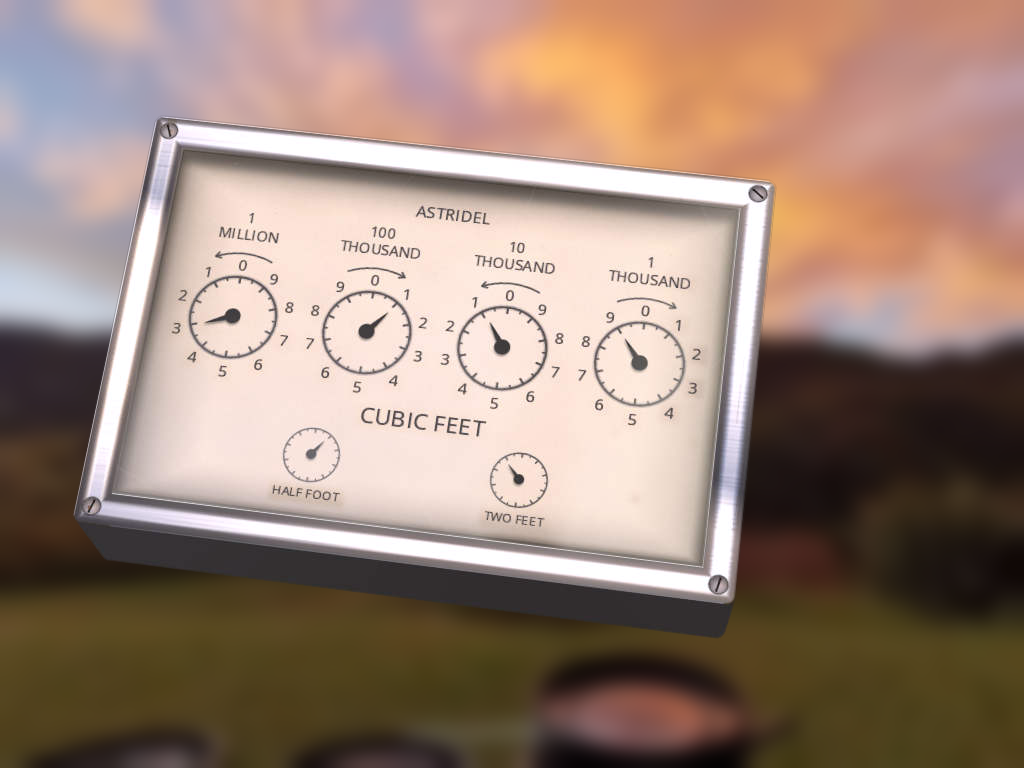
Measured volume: 310900,ft³
